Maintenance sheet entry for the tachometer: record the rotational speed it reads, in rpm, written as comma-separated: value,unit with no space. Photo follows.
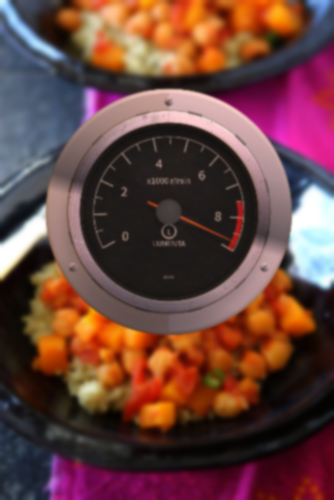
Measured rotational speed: 8750,rpm
